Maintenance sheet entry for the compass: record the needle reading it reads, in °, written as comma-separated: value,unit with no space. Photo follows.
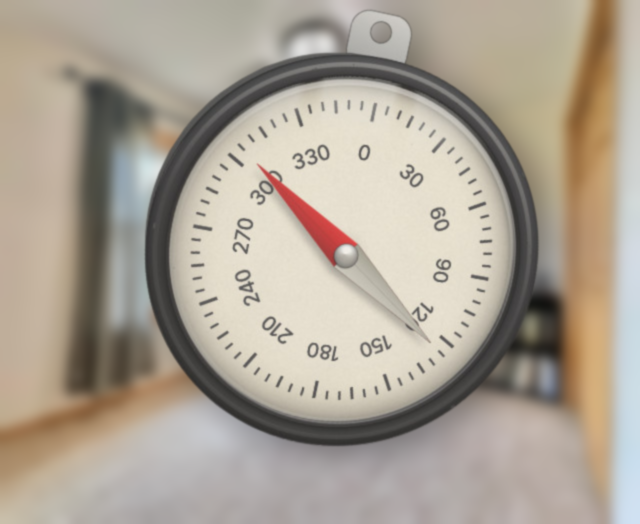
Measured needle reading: 305,°
